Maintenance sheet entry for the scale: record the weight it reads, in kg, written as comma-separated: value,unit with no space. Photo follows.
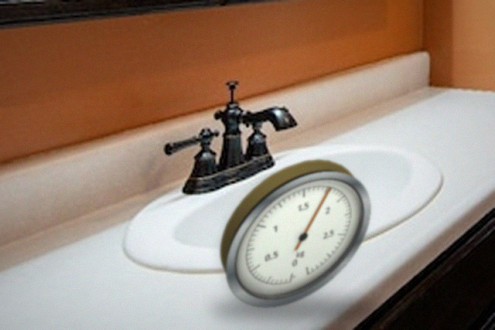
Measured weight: 1.75,kg
